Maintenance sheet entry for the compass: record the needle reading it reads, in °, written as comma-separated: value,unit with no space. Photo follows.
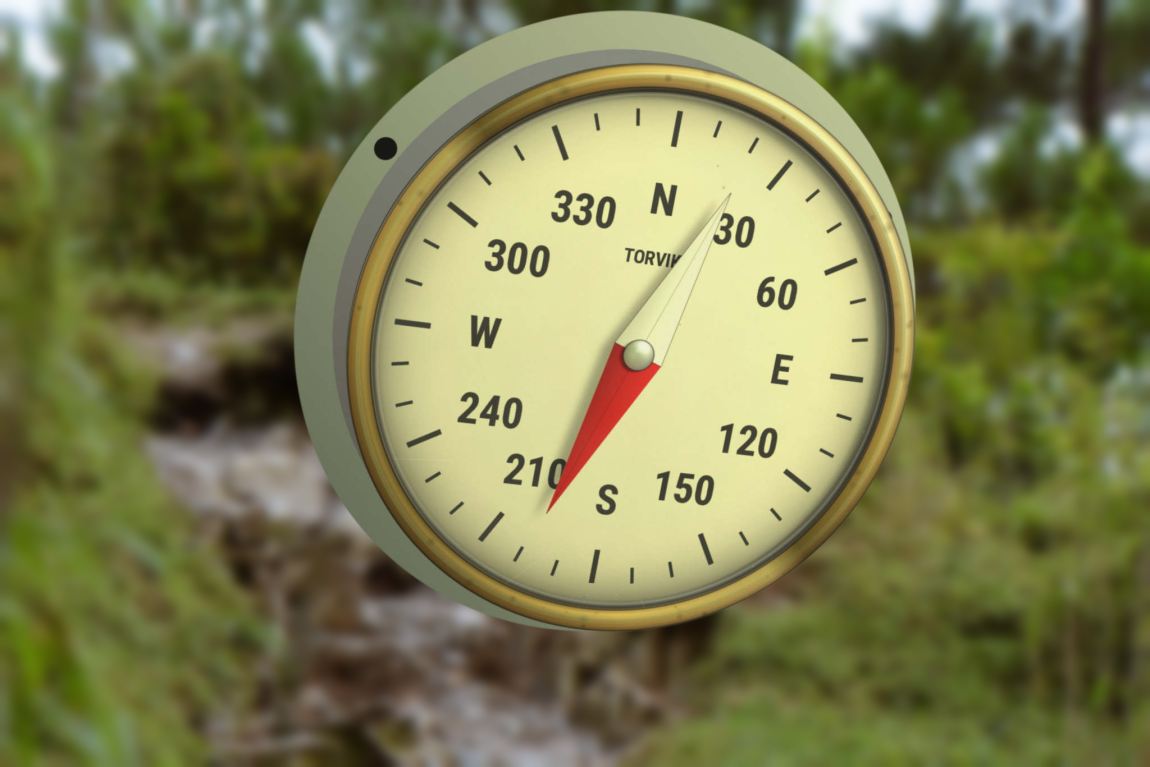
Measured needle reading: 200,°
